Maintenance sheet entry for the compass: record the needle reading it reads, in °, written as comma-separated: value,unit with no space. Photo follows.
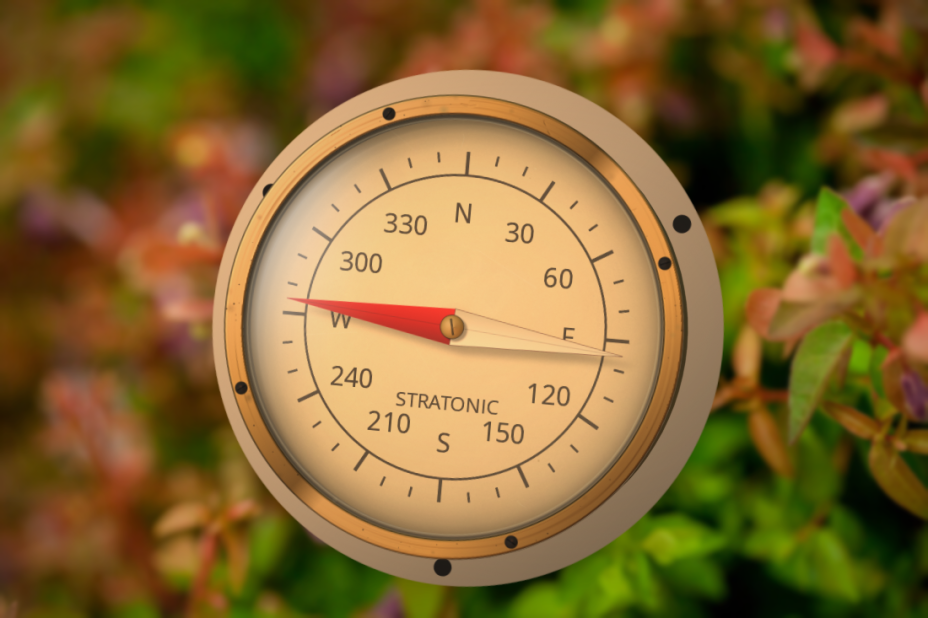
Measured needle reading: 275,°
